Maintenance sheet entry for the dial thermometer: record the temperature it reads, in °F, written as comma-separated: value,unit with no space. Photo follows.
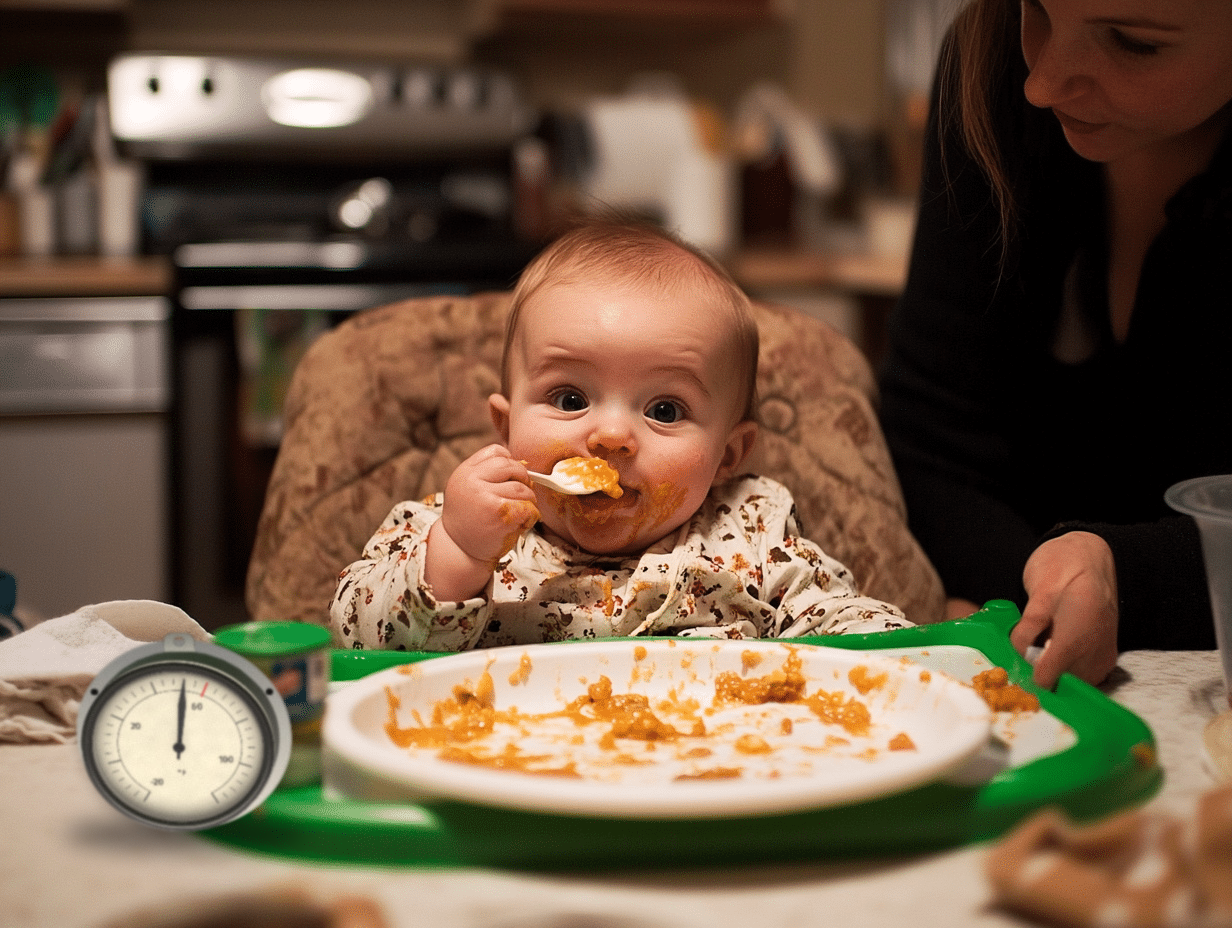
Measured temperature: 52,°F
